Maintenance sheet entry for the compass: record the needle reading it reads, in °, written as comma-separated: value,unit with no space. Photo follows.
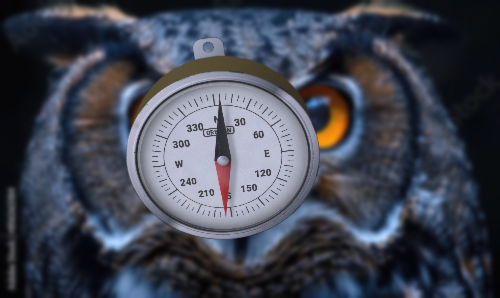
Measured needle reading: 185,°
